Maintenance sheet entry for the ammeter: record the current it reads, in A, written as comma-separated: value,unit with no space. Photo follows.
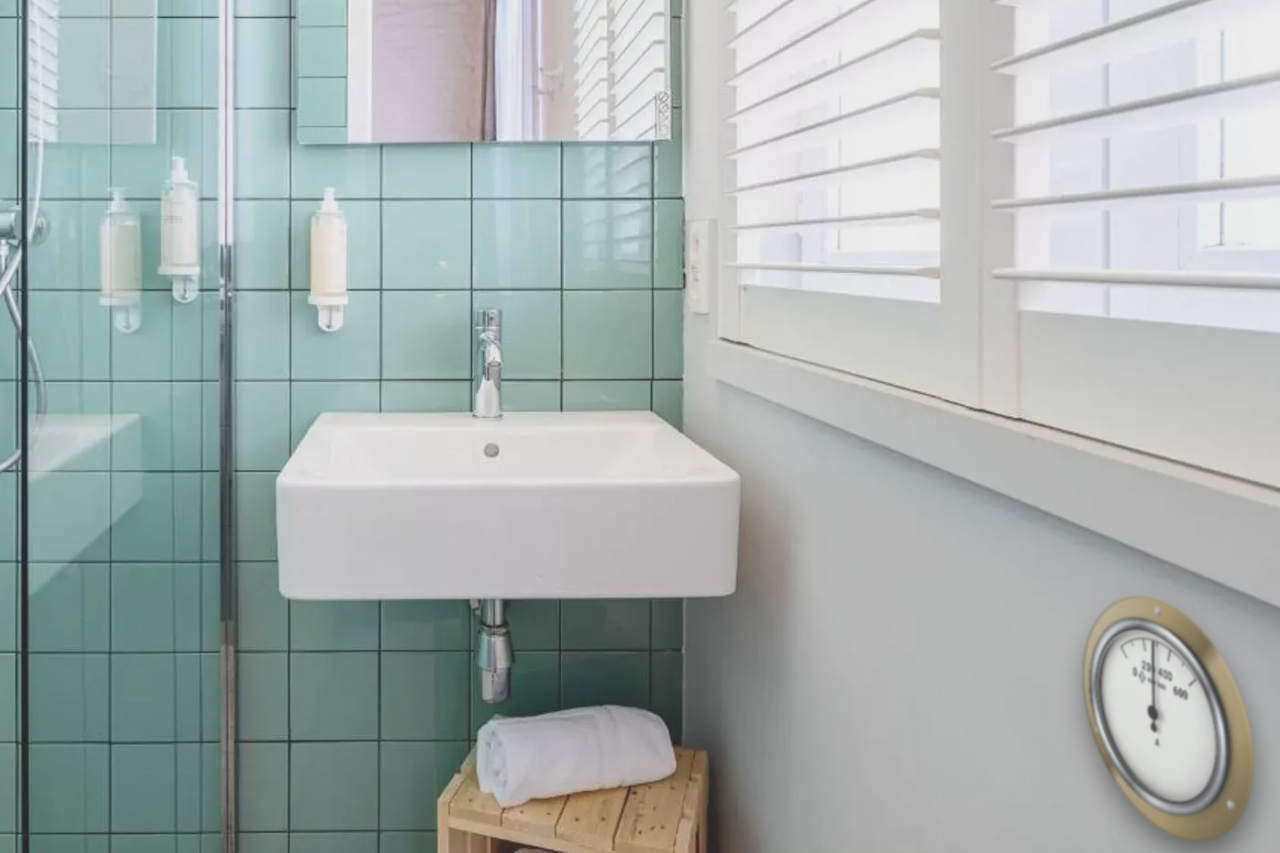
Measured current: 300,A
